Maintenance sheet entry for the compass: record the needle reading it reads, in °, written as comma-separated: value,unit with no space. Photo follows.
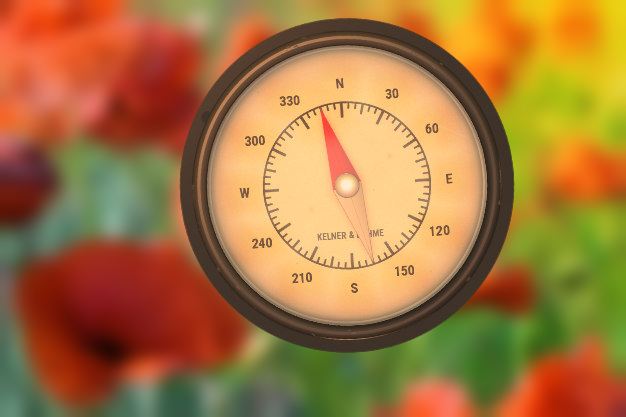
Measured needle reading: 345,°
